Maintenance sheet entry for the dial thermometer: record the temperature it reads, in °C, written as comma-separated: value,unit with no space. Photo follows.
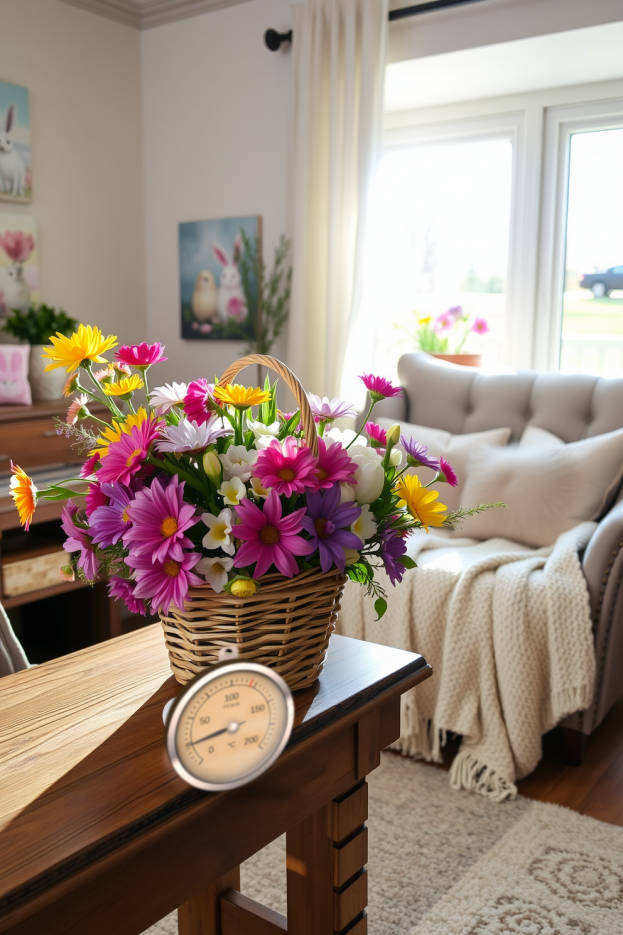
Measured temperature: 25,°C
